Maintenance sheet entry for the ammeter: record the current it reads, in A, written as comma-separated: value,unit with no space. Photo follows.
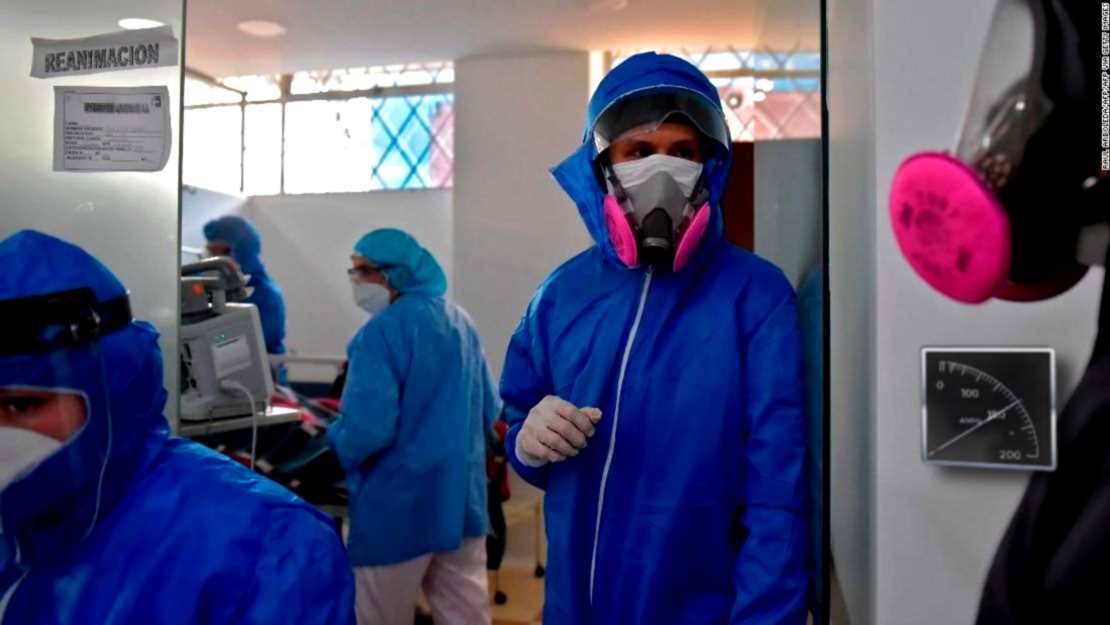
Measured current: 150,A
